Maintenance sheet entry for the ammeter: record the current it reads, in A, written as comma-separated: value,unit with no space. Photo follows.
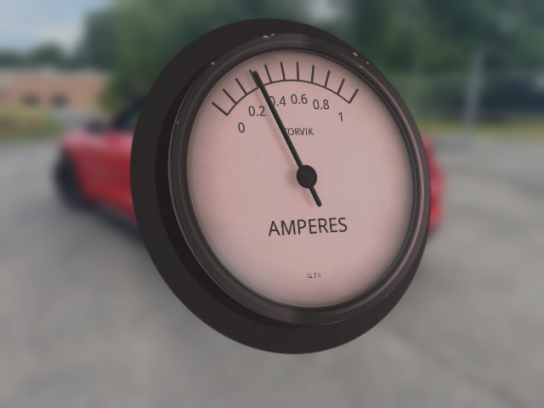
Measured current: 0.3,A
